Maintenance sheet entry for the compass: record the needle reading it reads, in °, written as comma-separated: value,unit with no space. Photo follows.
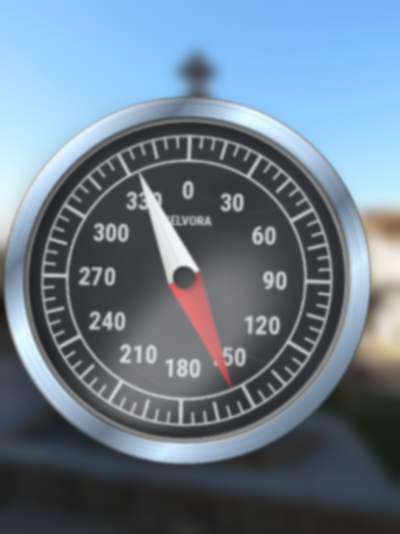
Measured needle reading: 155,°
